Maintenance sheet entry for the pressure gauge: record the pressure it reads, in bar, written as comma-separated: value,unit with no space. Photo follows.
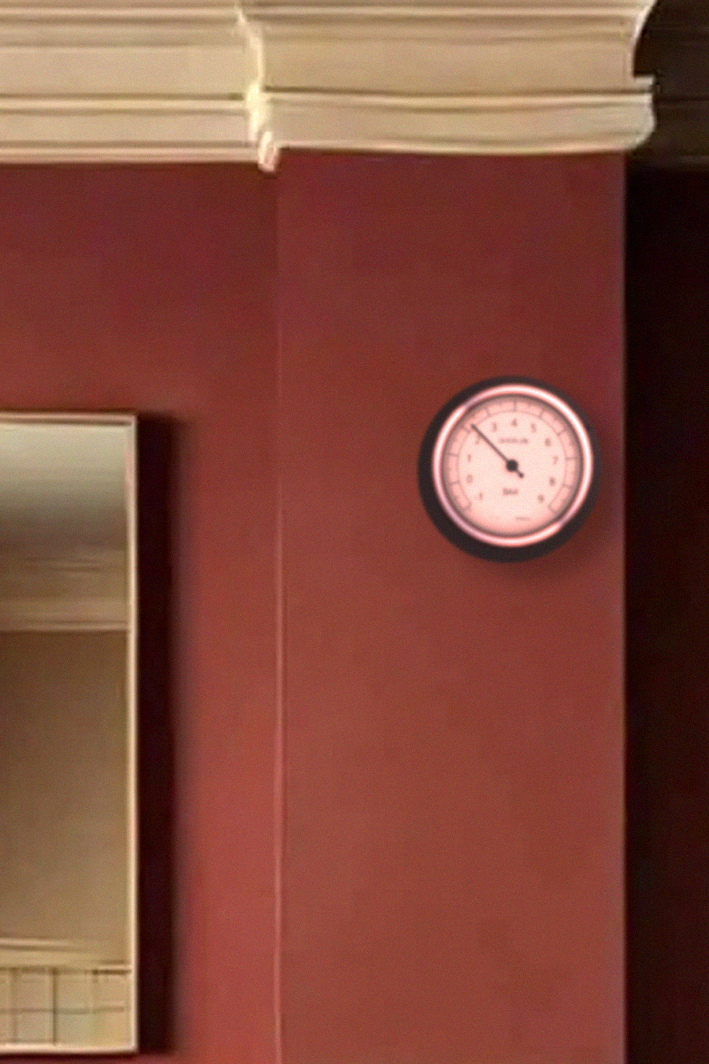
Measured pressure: 2.25,bar
